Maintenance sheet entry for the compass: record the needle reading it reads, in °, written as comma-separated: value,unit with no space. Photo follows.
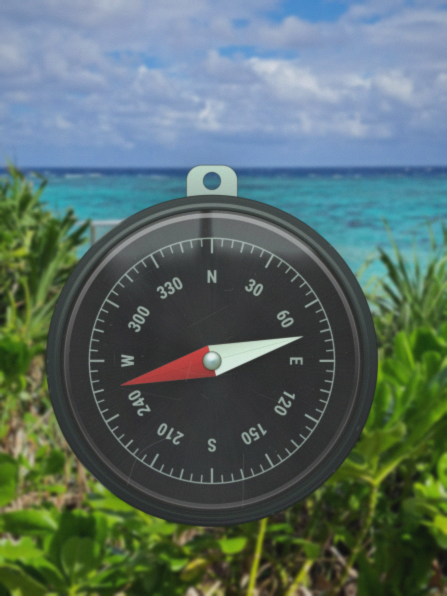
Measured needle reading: 255,°
